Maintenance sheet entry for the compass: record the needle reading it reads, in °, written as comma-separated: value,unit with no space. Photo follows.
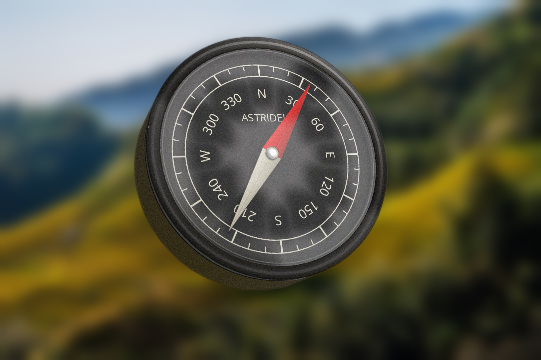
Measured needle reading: 35,°
